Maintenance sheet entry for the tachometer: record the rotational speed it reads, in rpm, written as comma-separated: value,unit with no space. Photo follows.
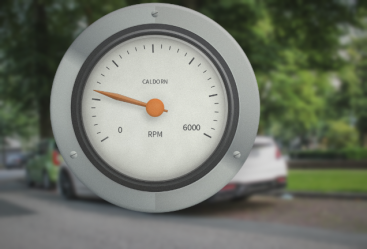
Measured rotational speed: 1200,rpm
